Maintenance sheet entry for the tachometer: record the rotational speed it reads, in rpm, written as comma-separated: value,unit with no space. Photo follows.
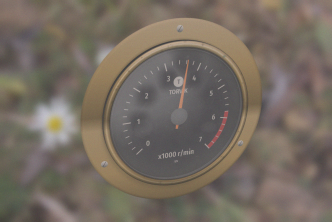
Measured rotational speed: 3600,rpm
